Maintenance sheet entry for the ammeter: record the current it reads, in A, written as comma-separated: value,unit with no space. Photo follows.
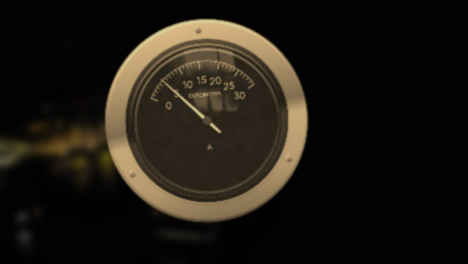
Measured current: 5,A
